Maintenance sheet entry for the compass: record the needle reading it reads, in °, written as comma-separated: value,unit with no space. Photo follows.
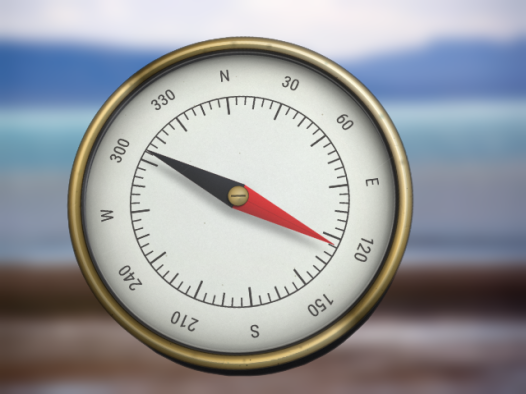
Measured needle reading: 125,°
